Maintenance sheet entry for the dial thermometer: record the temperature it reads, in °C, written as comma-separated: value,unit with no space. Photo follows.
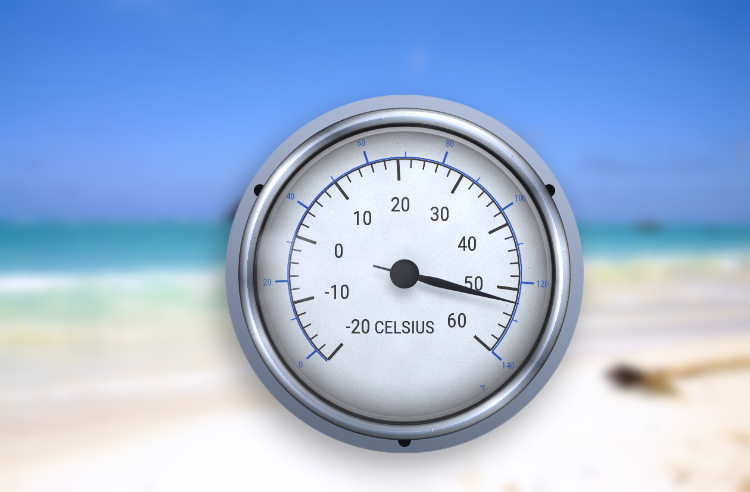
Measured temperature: 52,°C
